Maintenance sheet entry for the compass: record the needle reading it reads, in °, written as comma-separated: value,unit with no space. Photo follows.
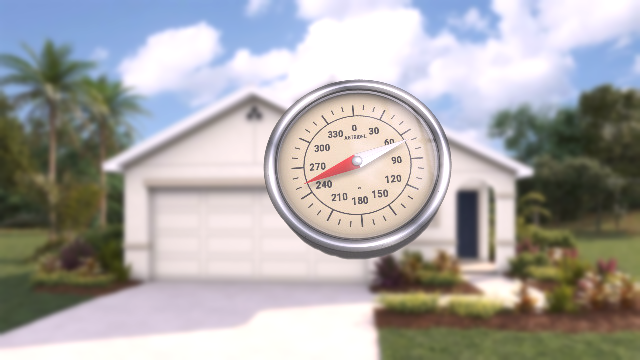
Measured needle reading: 250,°
